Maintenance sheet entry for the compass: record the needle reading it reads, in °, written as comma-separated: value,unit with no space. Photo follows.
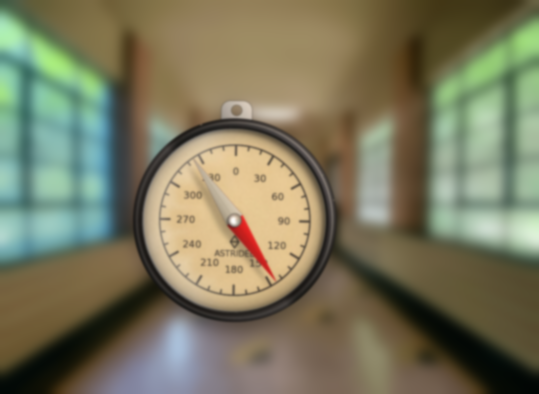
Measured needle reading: 145,°
